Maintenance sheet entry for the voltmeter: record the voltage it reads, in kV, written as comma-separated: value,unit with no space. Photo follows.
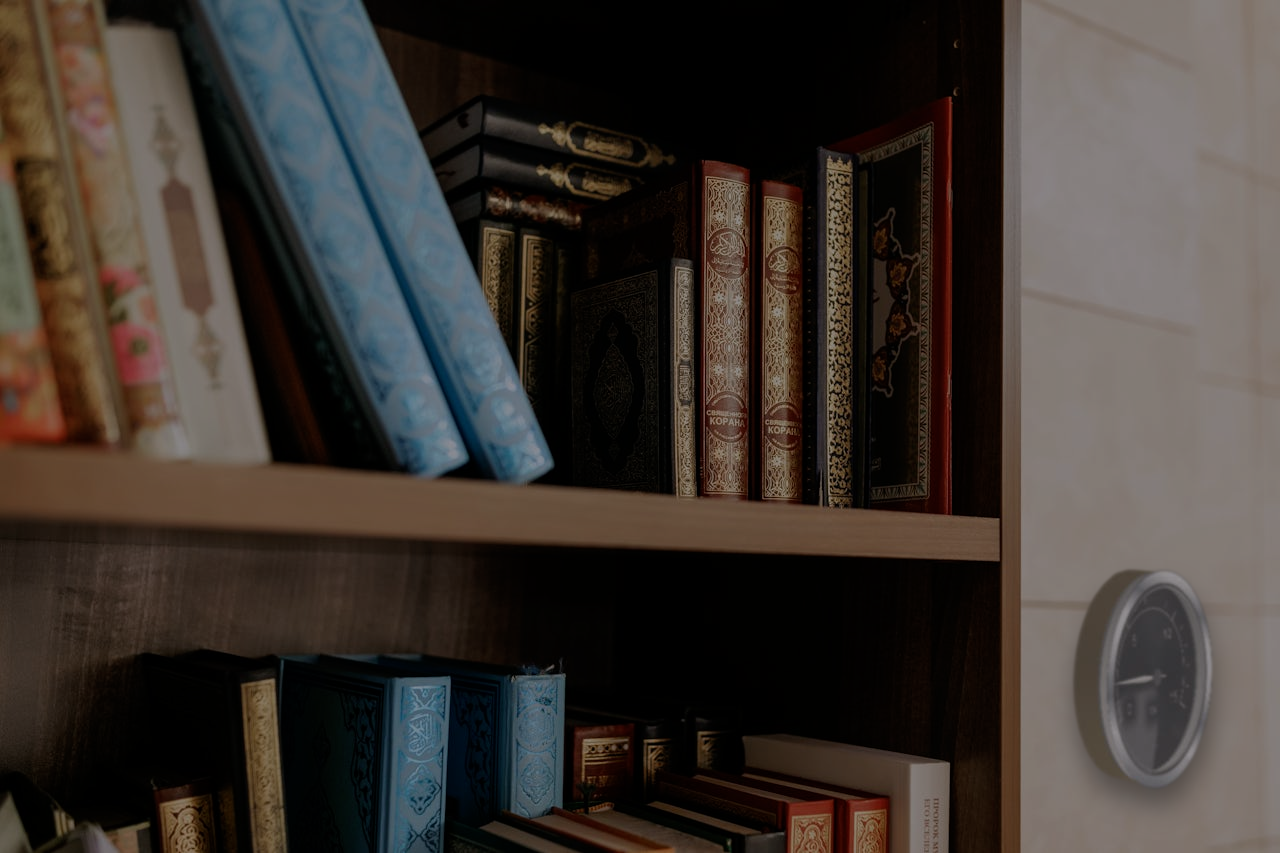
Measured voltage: 2,kV
